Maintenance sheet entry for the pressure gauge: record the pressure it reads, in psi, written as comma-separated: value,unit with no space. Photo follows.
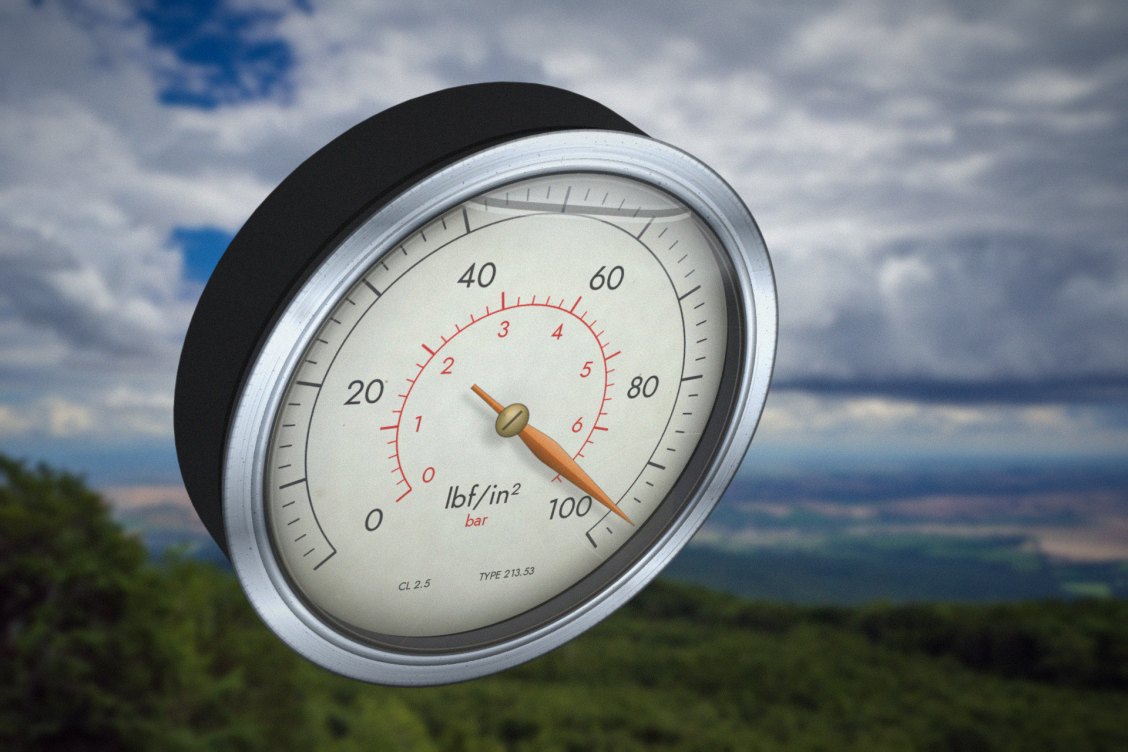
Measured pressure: 96,psi
